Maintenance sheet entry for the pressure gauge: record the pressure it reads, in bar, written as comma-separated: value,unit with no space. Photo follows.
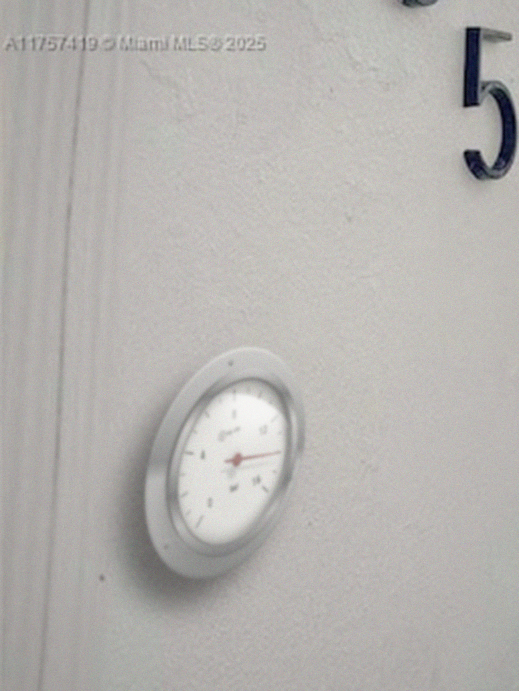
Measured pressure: 14,bar
